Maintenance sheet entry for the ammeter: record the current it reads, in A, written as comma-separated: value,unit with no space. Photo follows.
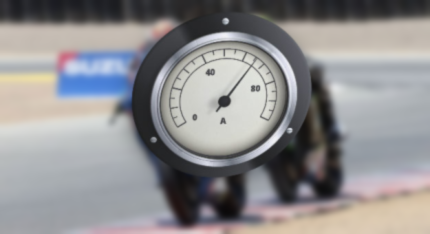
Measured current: 65,A
